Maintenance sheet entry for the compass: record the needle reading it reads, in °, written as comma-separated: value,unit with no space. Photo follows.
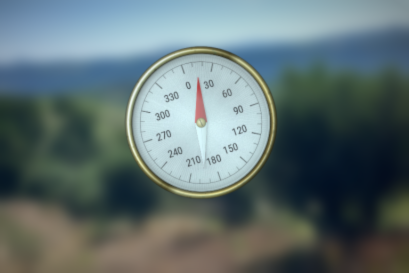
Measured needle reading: 15,°
